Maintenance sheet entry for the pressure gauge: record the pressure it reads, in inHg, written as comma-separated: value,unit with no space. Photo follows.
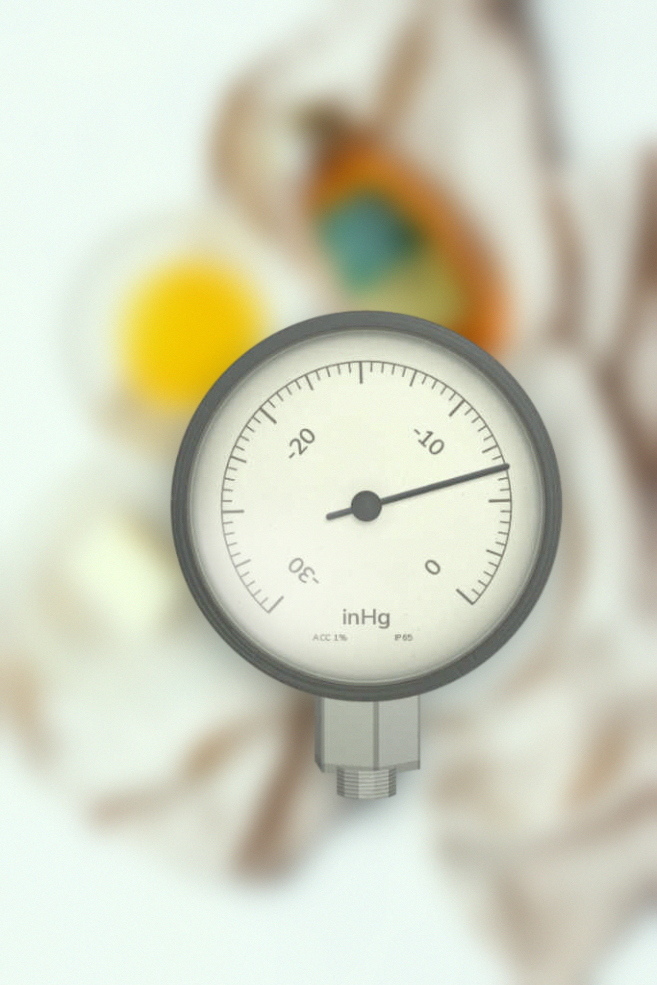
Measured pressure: -6.5,inHg
